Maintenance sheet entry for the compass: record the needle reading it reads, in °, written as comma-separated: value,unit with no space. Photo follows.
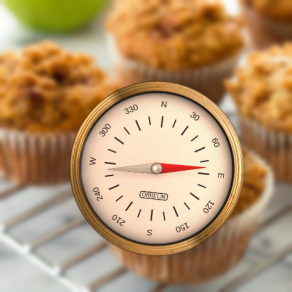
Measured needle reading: 82.5,°
